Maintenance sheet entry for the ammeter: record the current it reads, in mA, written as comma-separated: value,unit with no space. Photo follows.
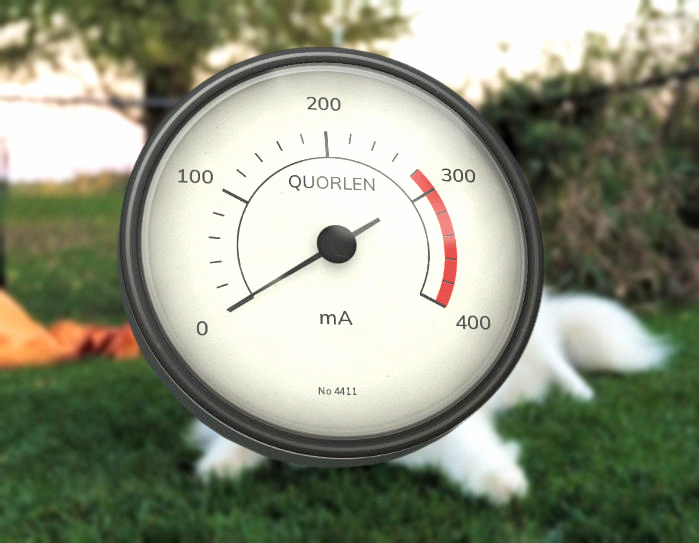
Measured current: 0,mA
